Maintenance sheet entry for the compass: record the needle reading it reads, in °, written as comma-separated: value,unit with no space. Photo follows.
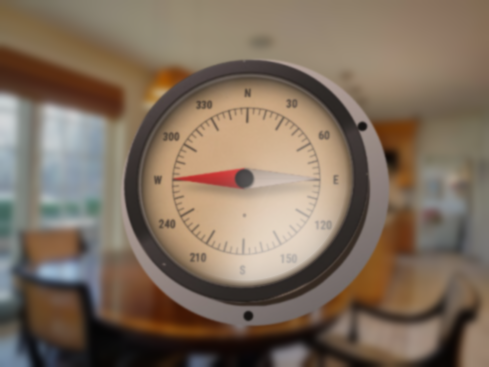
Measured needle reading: 270,°
